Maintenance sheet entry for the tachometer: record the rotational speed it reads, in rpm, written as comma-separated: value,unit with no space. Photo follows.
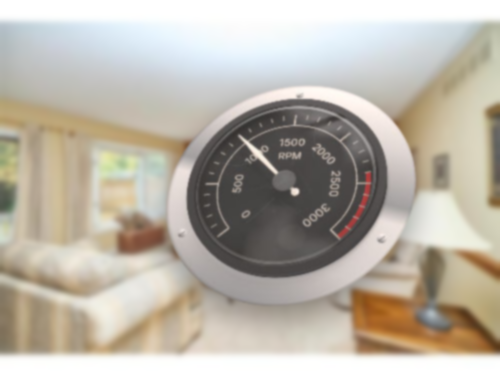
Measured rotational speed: 1000,rpm
